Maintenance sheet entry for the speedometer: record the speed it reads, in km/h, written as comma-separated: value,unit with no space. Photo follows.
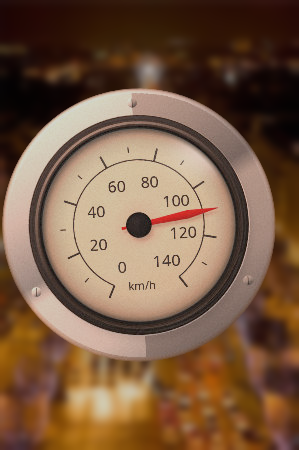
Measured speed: 110,km/h
